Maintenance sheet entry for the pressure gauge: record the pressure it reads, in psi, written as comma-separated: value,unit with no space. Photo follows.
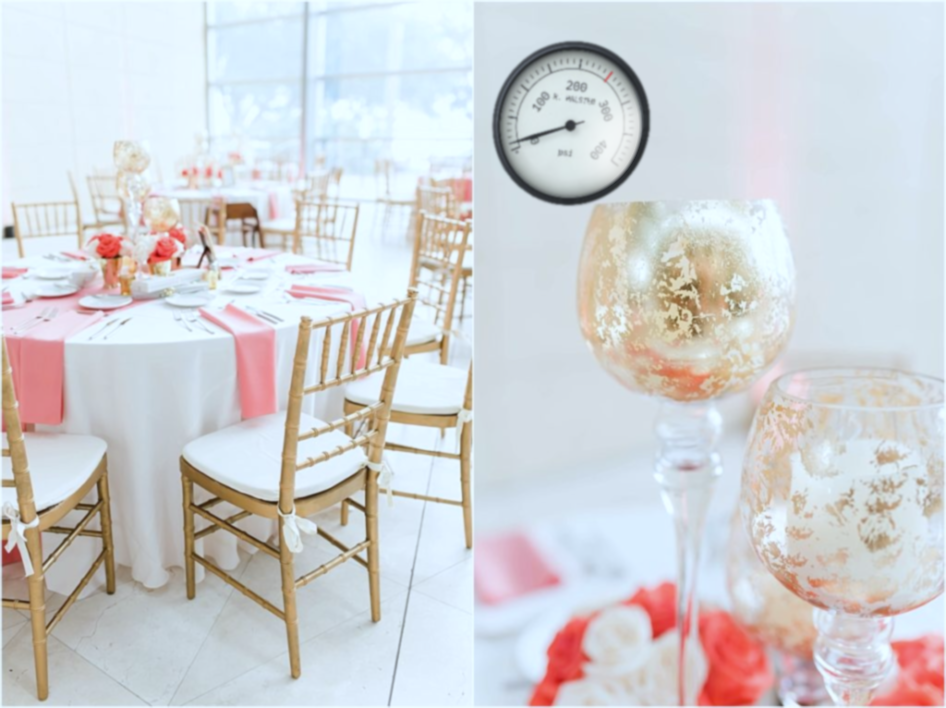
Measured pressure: 10,psi
